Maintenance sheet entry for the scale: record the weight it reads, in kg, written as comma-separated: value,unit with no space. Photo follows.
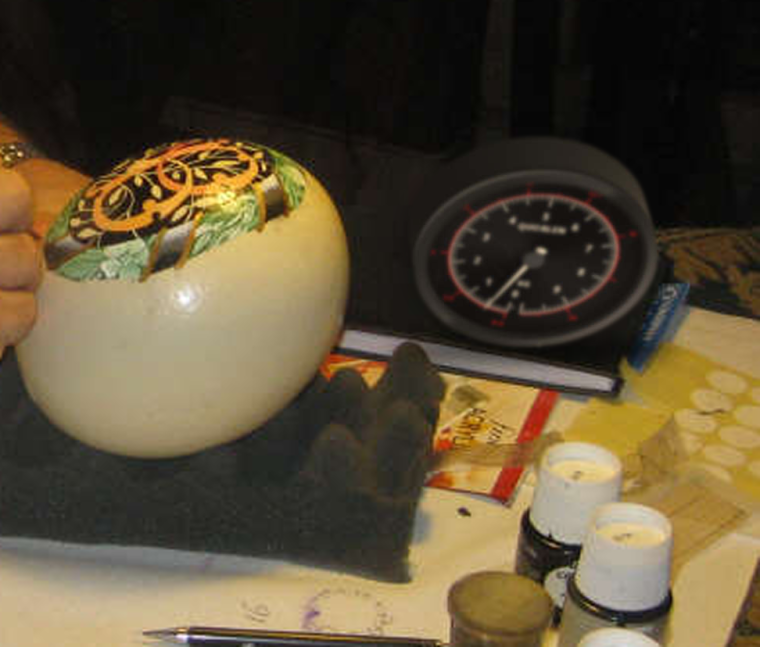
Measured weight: 0.5,kg
